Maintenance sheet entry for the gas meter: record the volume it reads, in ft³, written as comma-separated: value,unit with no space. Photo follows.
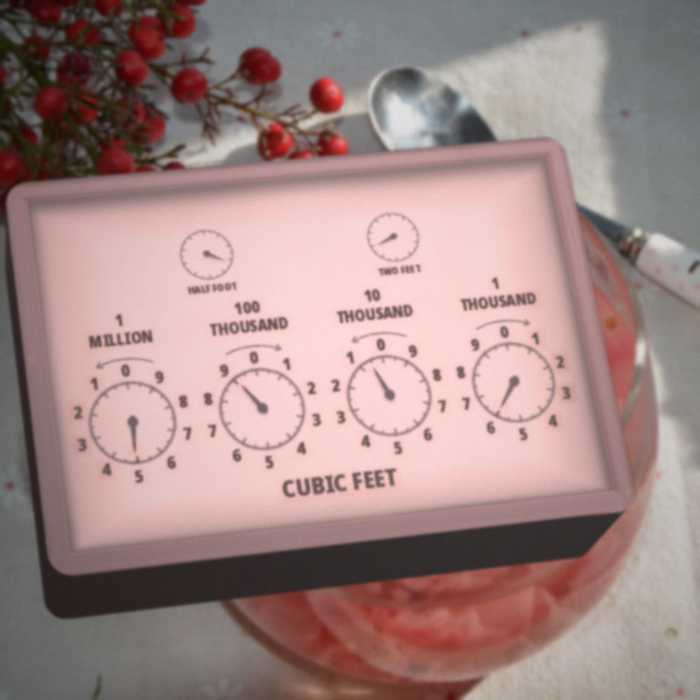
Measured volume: 490600,ft³
